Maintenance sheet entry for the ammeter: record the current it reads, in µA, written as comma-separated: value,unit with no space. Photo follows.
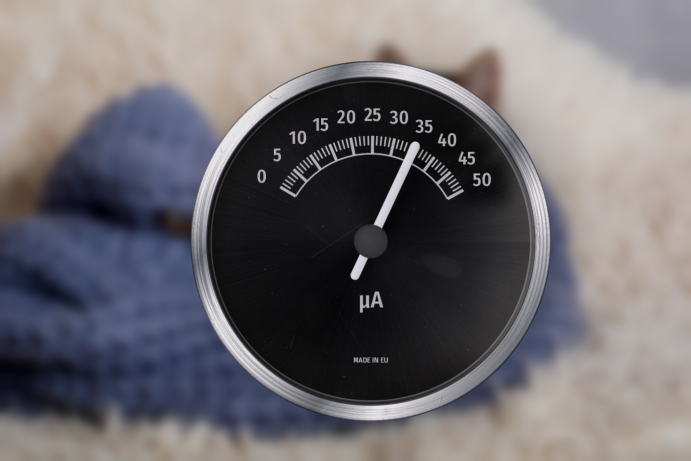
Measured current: 35,µA
